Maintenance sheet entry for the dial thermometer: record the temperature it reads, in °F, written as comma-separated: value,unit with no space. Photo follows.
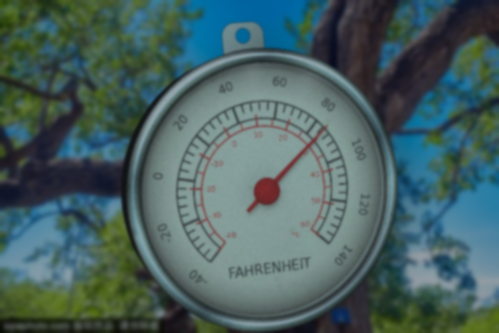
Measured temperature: 84,°F
